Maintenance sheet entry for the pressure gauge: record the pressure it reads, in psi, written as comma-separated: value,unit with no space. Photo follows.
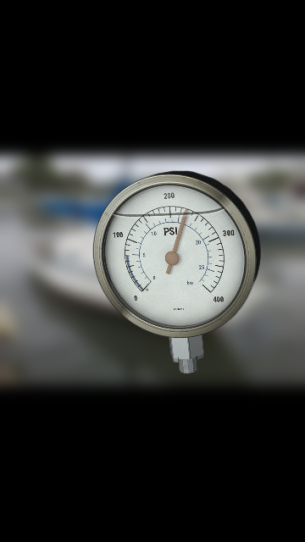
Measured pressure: 230,psi
